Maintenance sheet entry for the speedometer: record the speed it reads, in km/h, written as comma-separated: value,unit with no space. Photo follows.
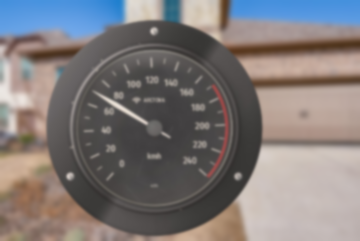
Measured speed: 70,km/h
